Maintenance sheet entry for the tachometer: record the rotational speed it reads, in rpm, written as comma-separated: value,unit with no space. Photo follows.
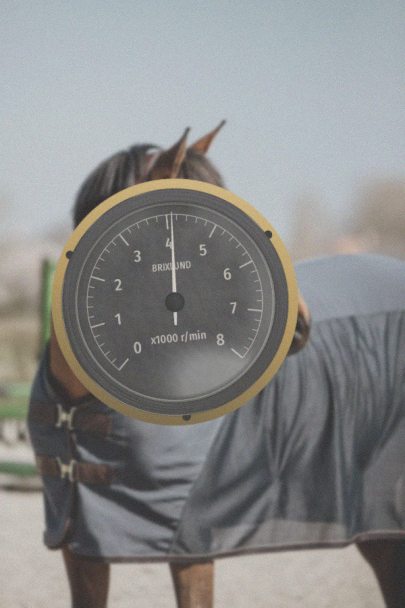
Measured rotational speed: 4100,rpm
